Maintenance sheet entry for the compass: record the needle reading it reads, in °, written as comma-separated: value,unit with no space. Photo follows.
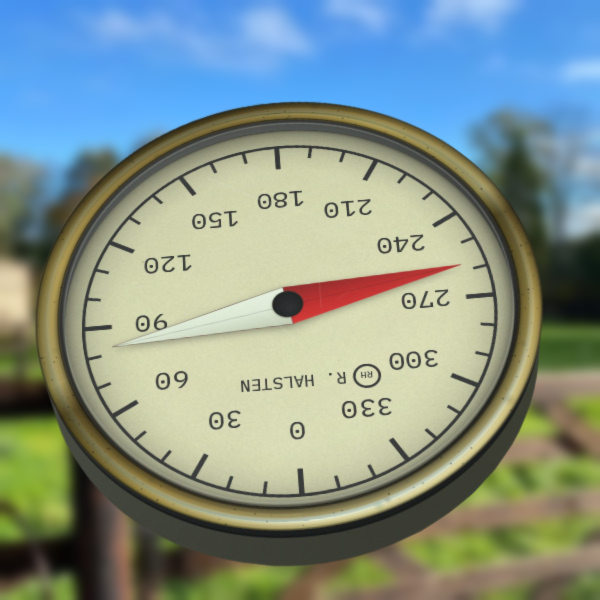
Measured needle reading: 260,°
